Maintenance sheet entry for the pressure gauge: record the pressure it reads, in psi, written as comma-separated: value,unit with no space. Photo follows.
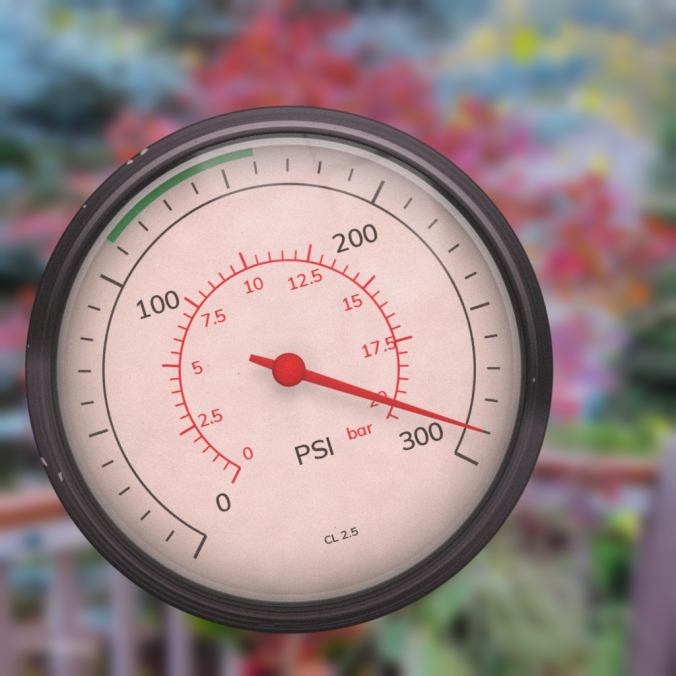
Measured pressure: 290,psi
